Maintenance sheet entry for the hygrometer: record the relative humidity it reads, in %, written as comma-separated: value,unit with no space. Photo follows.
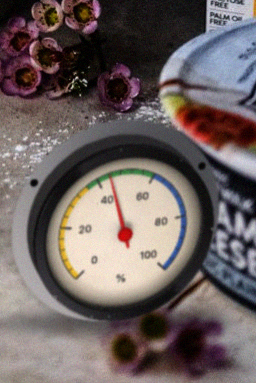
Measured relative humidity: 44,%
